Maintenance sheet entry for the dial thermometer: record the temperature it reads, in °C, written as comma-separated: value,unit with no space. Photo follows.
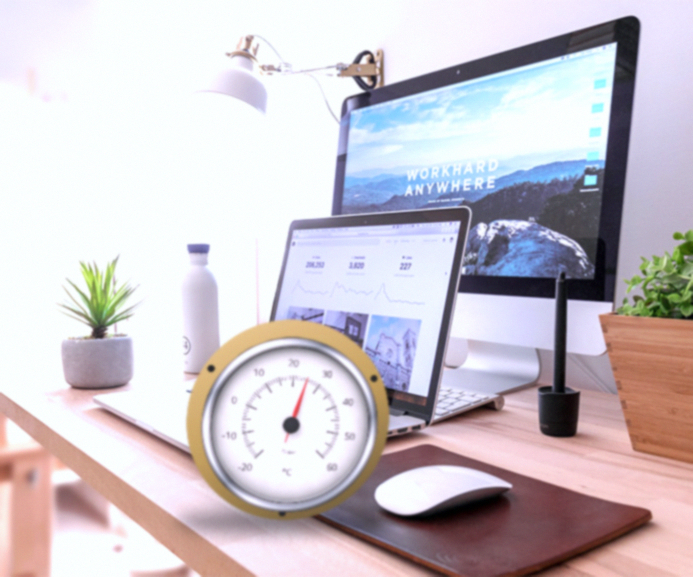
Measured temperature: 25,°C
